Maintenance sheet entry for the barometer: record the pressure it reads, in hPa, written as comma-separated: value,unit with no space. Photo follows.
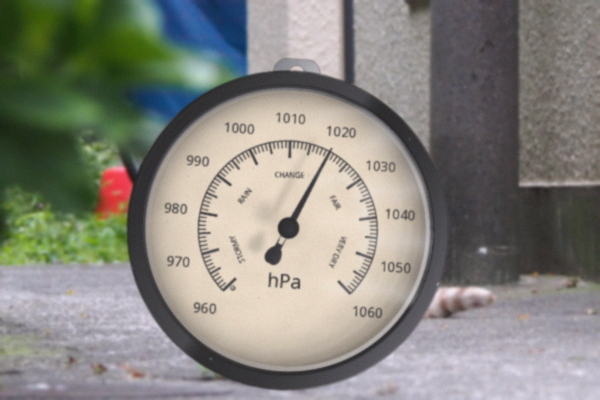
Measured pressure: 1020,hPa
